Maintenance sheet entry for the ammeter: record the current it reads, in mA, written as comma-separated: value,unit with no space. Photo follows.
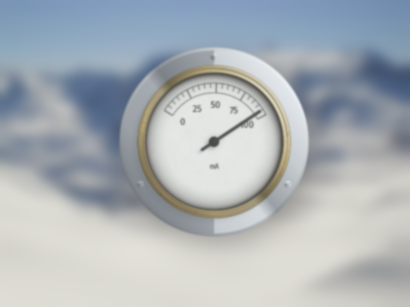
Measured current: 95,mA
